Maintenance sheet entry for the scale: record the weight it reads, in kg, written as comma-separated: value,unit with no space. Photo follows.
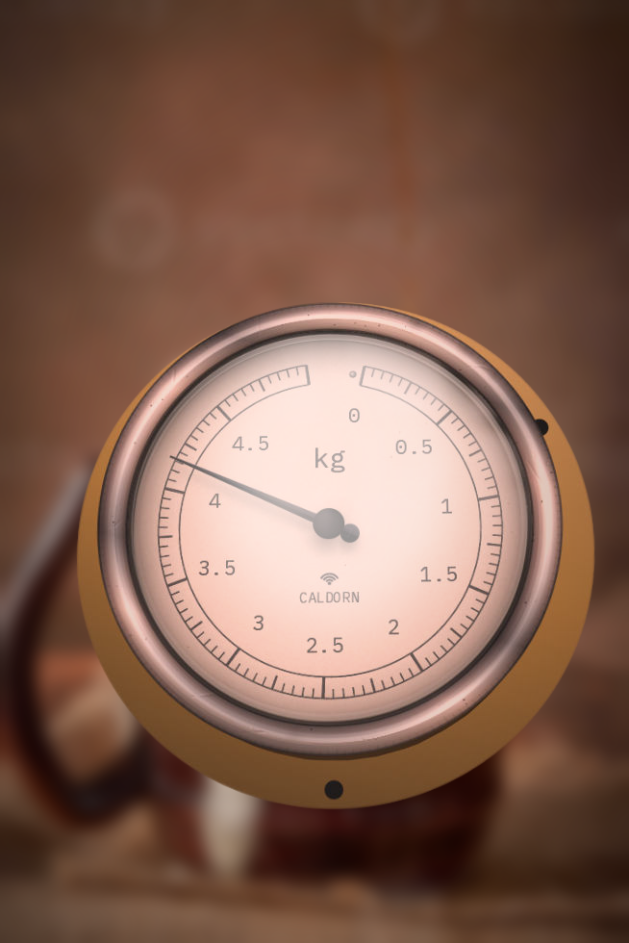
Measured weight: 4.15,kg
